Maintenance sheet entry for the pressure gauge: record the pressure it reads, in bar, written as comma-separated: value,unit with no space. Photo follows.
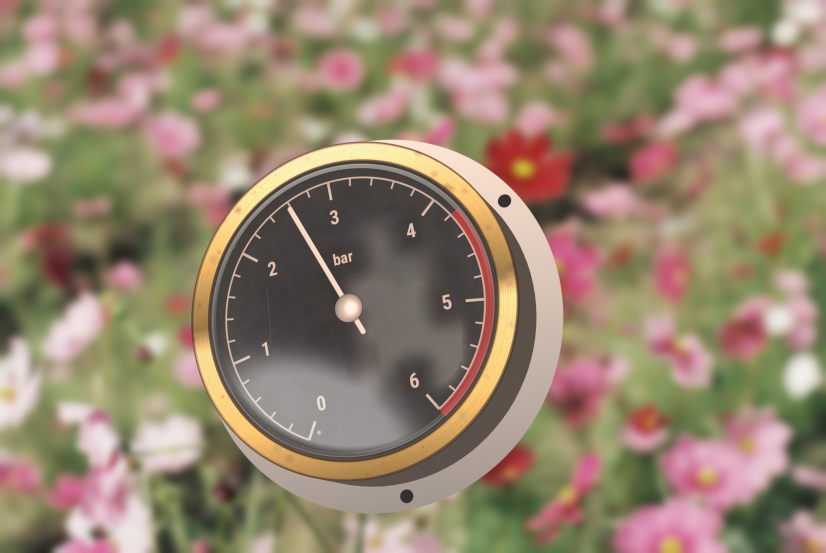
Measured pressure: 2.6,bar
